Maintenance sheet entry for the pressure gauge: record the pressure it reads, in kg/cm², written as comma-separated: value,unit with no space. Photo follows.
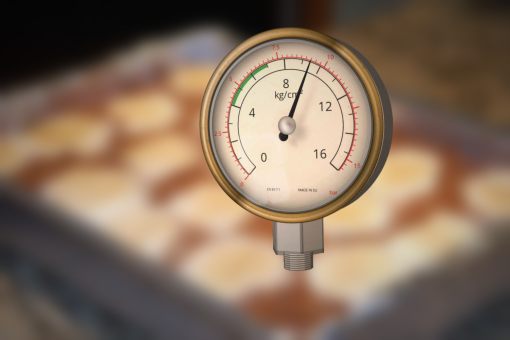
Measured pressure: 9.5,kg/cm²
